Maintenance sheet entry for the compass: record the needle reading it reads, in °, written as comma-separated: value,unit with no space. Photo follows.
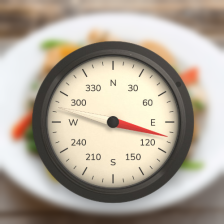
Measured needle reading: 105,°
